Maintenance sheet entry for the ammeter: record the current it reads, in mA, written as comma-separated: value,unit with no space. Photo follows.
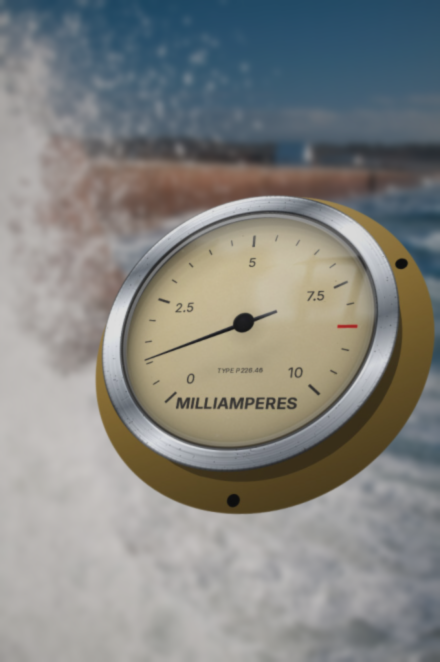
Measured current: 1,mA
